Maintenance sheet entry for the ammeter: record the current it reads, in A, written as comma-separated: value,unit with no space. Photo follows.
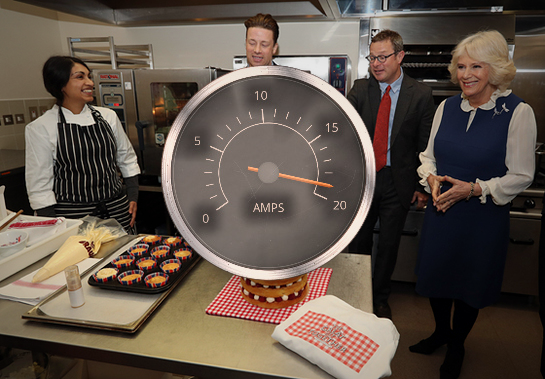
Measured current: 19,A
